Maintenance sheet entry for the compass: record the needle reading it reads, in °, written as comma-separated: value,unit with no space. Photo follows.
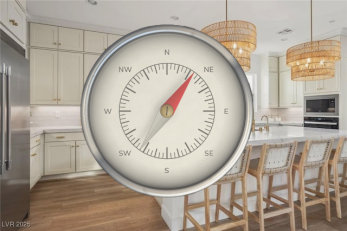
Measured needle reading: 35,°
